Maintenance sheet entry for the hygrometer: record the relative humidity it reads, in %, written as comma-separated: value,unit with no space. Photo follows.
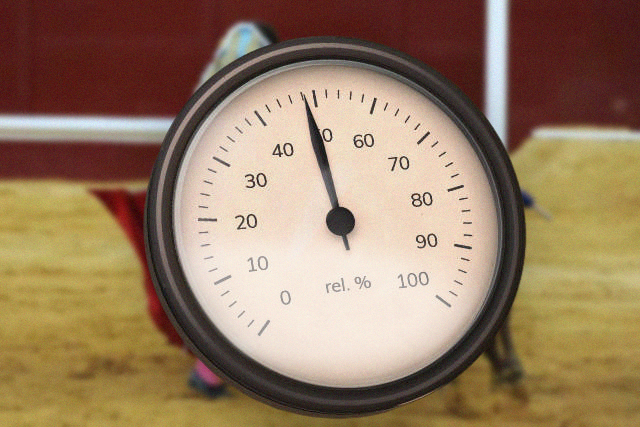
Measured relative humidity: 48,%
